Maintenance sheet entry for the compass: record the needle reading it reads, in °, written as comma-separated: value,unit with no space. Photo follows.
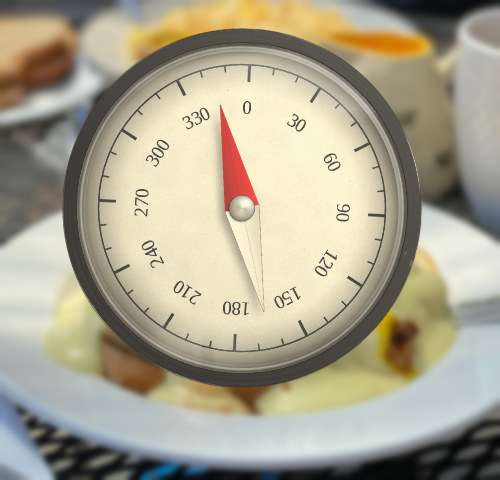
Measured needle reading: 345,°
